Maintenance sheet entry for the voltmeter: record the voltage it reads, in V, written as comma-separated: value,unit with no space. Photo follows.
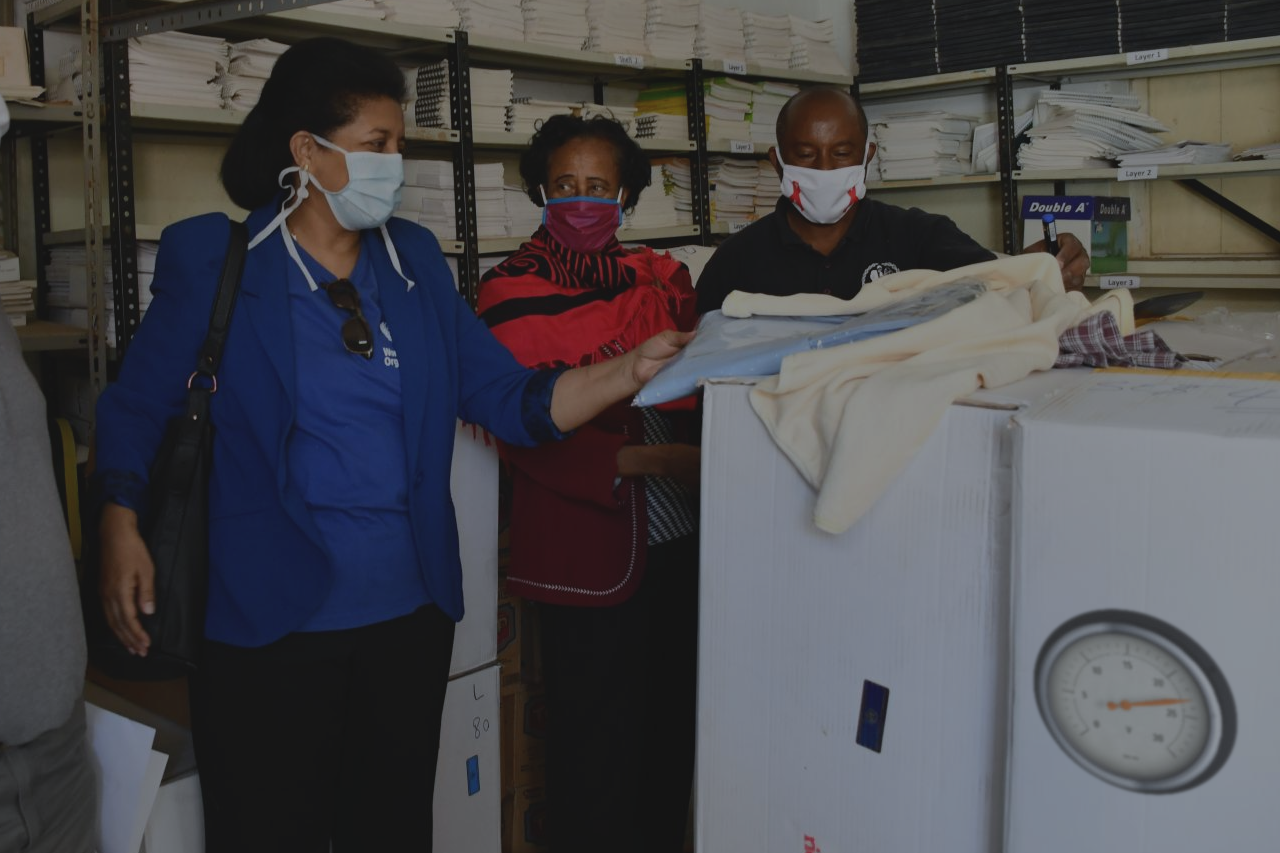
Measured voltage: 23,V
